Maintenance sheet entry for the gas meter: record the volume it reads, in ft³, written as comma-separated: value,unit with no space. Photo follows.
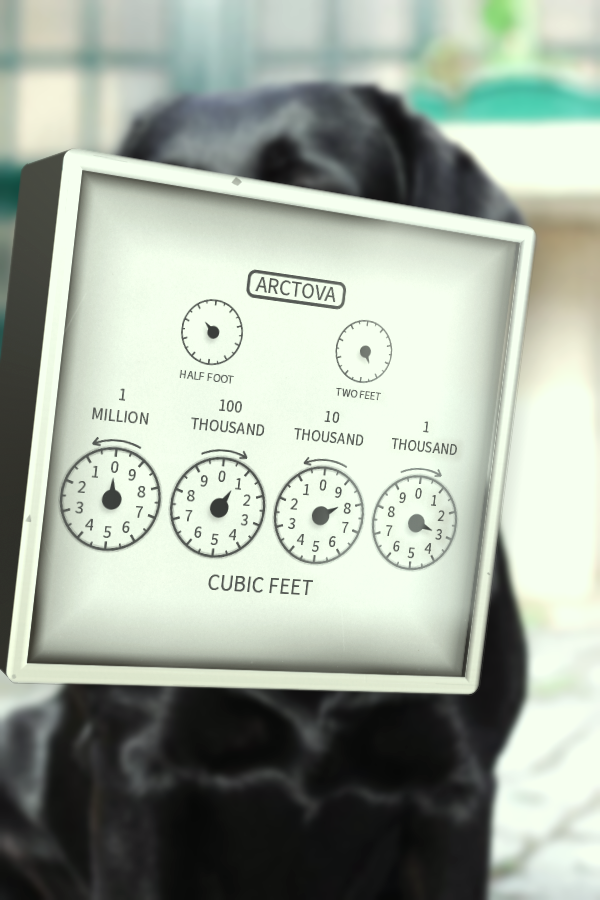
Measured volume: 8300,ft³
